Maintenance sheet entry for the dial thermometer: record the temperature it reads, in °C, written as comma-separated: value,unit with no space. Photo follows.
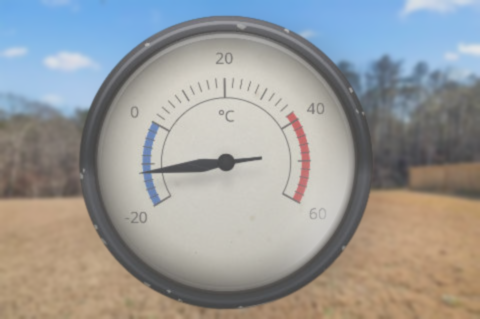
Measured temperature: -12,°C
